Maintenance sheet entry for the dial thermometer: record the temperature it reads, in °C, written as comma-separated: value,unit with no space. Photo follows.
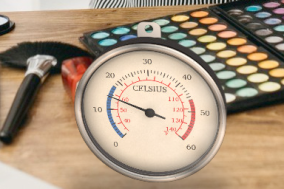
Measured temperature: 15,°C
